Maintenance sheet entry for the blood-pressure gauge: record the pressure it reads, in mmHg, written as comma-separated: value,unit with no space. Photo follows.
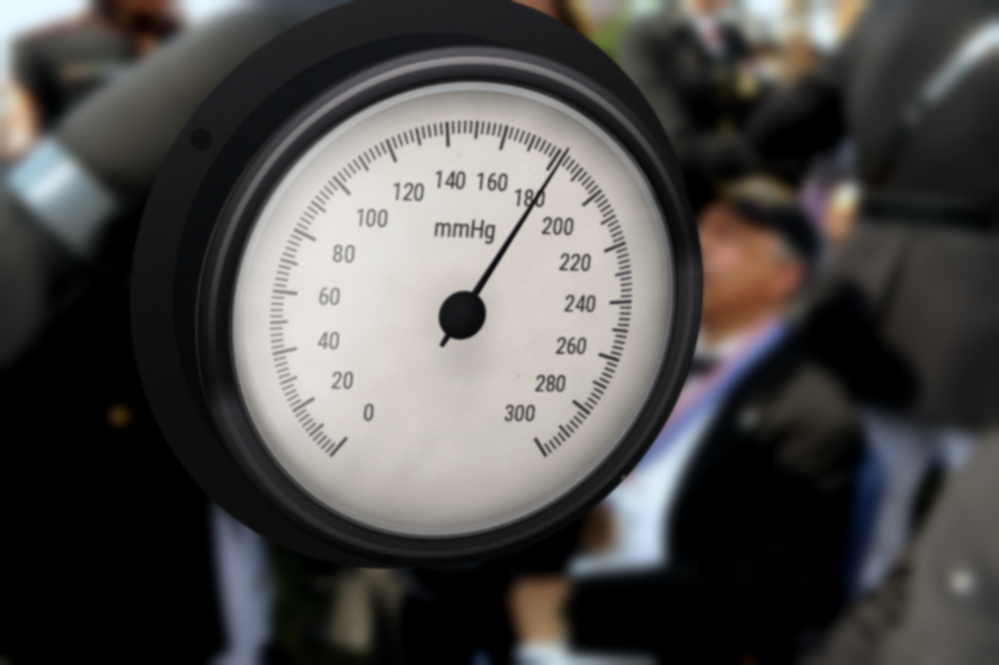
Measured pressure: 180,mmHg
